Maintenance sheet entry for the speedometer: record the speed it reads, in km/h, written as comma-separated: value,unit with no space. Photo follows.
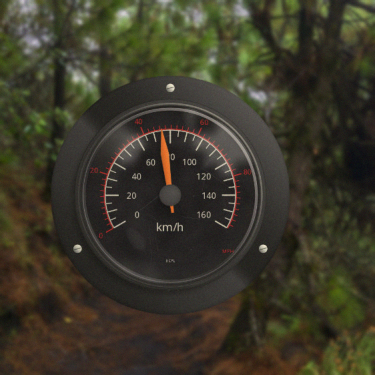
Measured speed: 75,km/h
